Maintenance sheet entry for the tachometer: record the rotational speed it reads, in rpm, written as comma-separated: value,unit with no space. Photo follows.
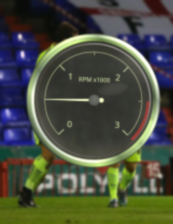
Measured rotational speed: 500,rpm
